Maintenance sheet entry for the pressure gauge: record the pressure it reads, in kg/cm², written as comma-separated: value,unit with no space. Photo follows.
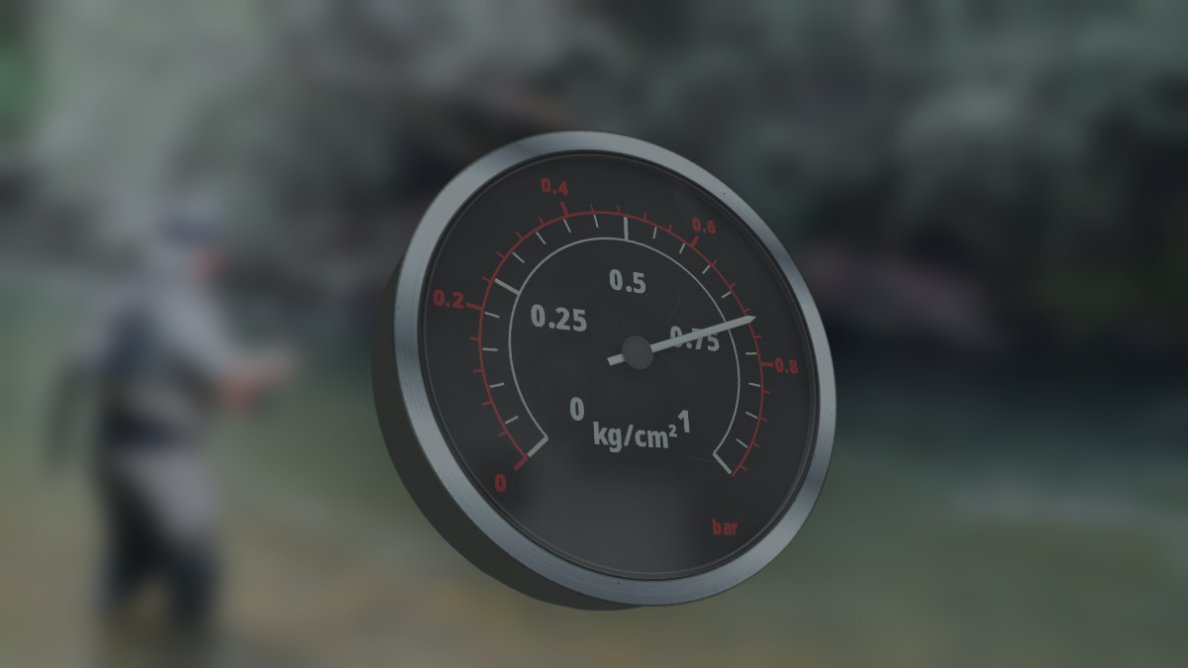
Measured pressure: 0.75,kg/cm²
